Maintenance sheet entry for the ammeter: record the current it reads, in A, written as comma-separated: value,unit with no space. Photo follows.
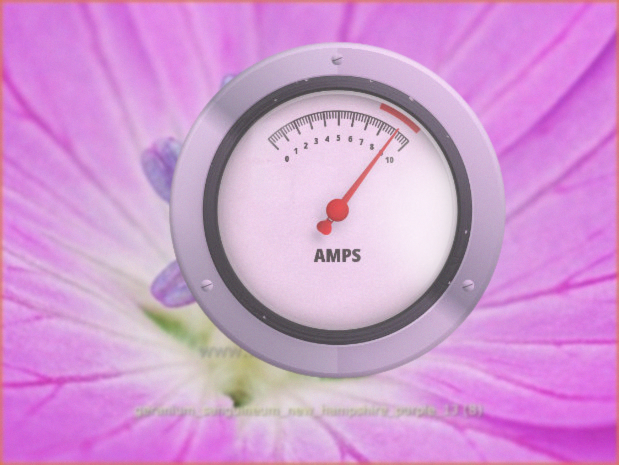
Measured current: 9,A
